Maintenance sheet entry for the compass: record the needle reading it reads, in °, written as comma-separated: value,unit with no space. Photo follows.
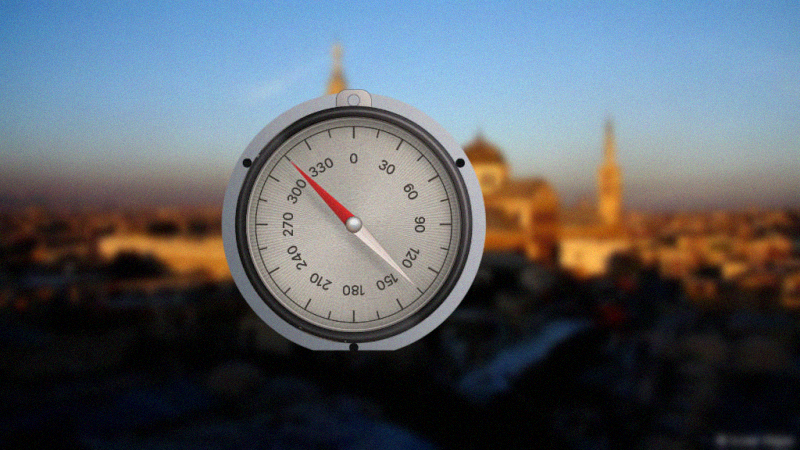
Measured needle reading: 315,°
